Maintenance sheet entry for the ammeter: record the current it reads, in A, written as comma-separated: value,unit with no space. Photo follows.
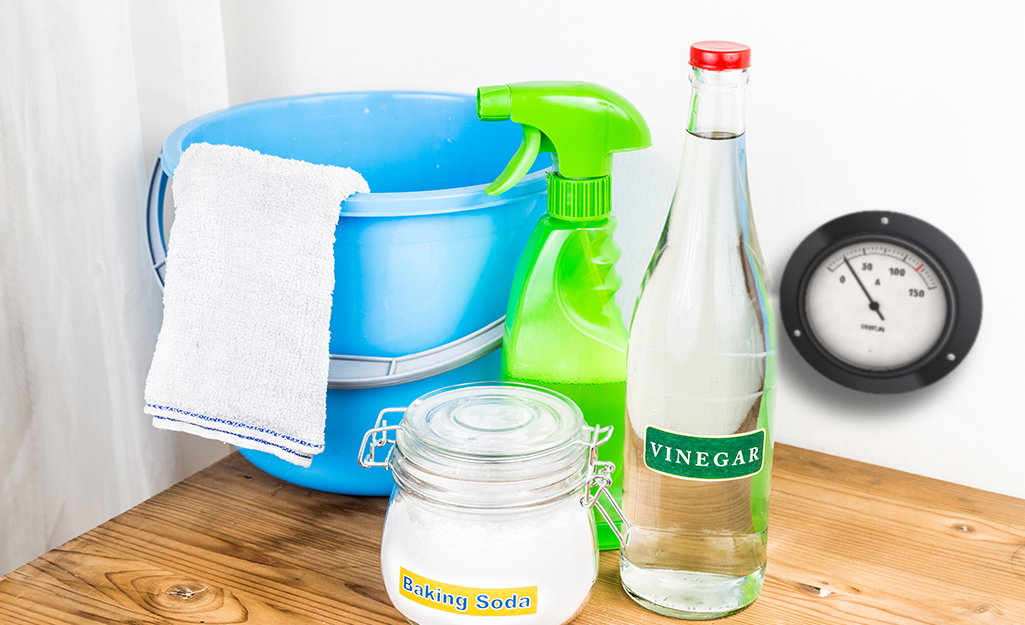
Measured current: 25,A
